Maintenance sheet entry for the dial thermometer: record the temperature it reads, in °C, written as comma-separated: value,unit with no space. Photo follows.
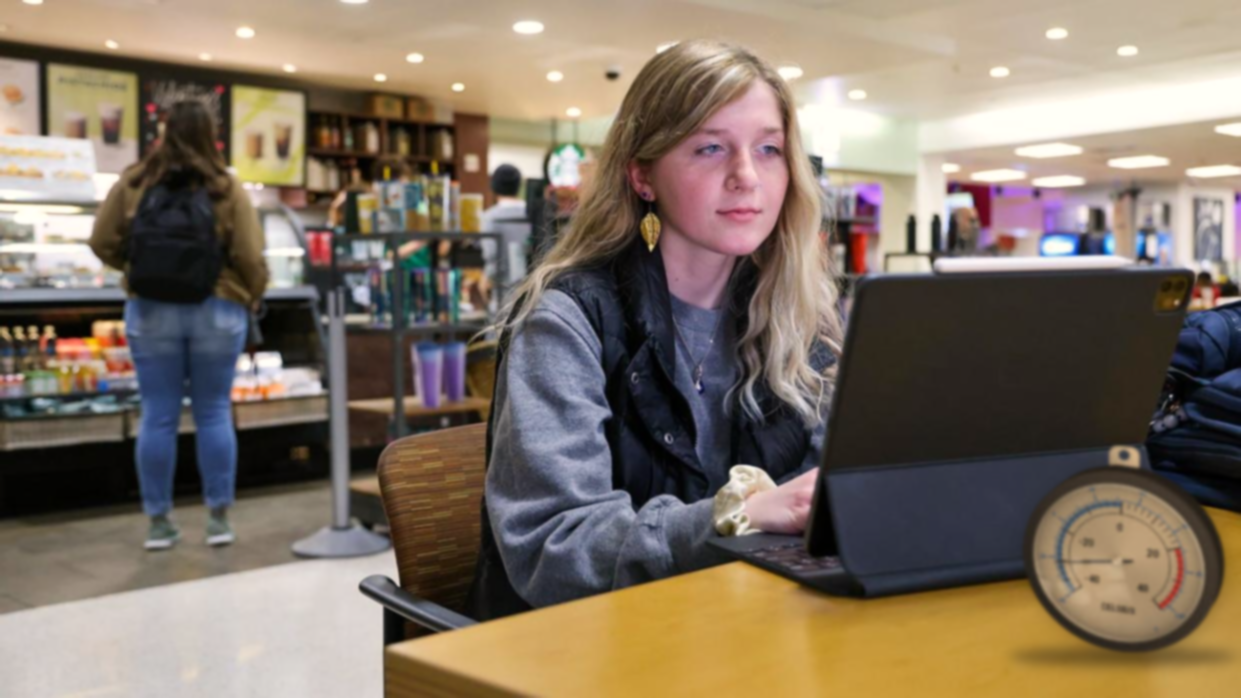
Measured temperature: -30,°C
